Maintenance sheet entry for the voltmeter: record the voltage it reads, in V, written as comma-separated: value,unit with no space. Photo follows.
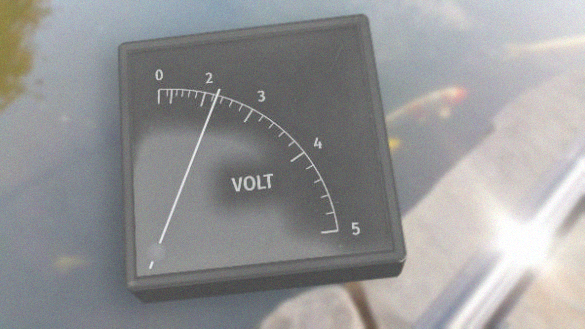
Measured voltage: 2.3,V
